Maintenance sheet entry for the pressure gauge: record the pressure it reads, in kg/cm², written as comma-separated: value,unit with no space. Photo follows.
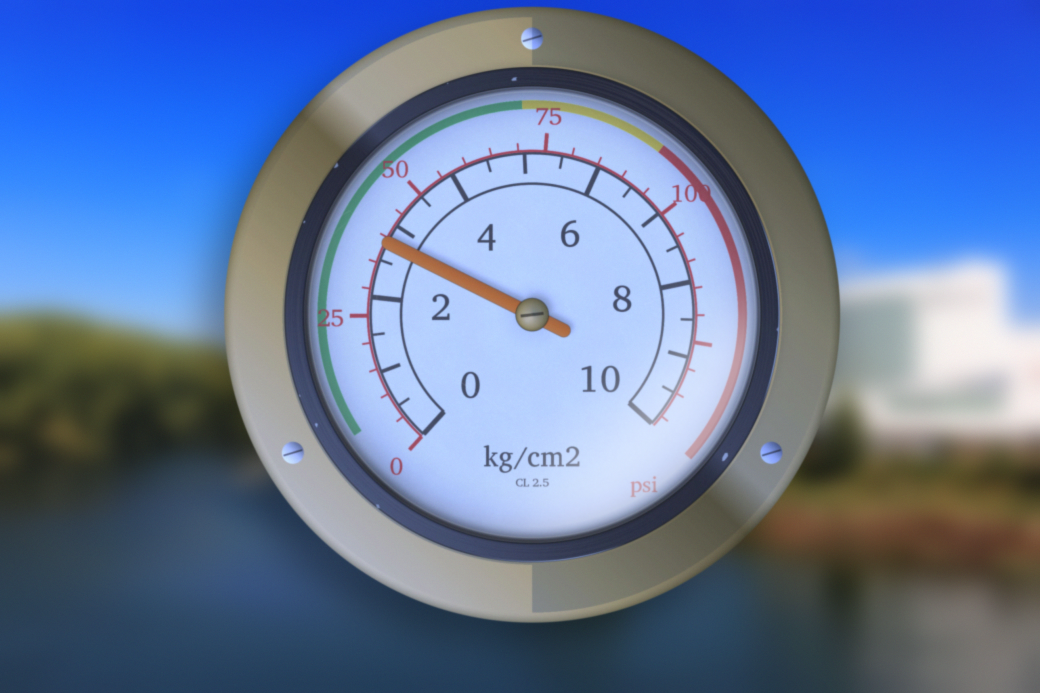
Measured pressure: 2.75,kg/cm²
